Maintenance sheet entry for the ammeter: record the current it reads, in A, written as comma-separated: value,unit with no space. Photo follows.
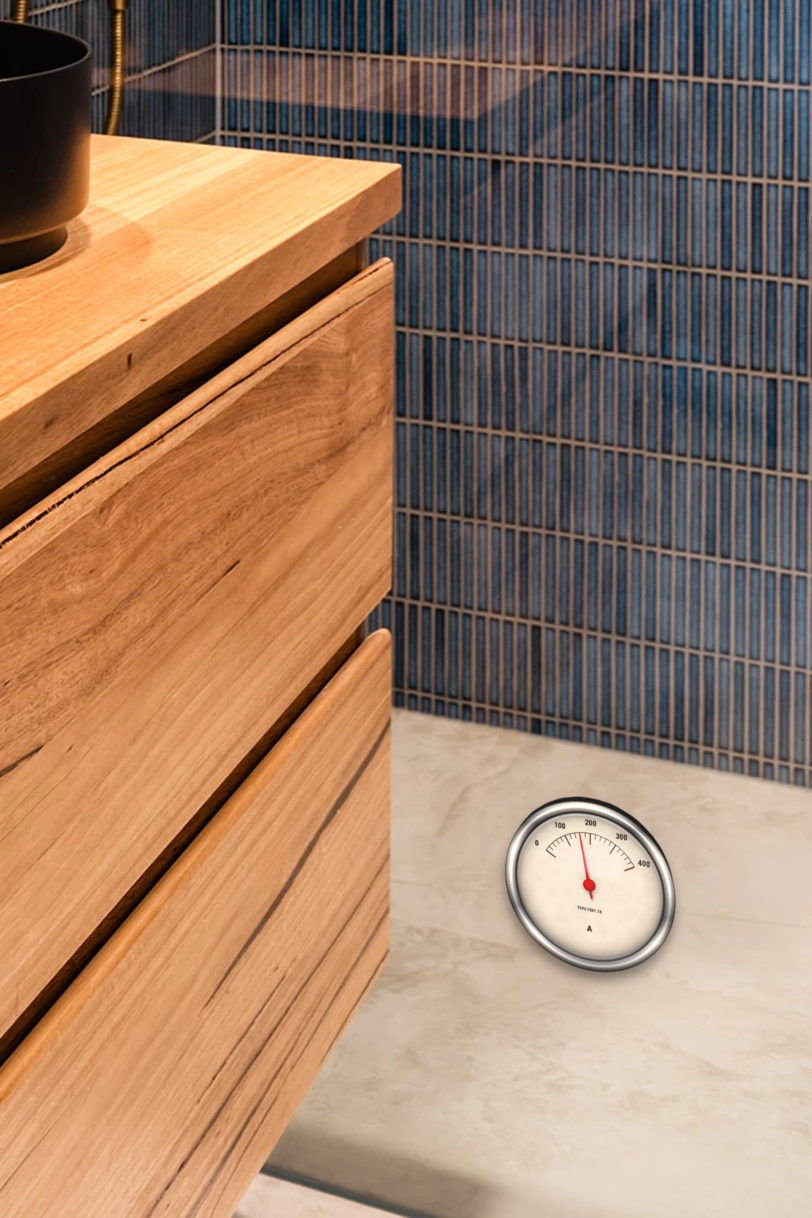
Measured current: 160,A
